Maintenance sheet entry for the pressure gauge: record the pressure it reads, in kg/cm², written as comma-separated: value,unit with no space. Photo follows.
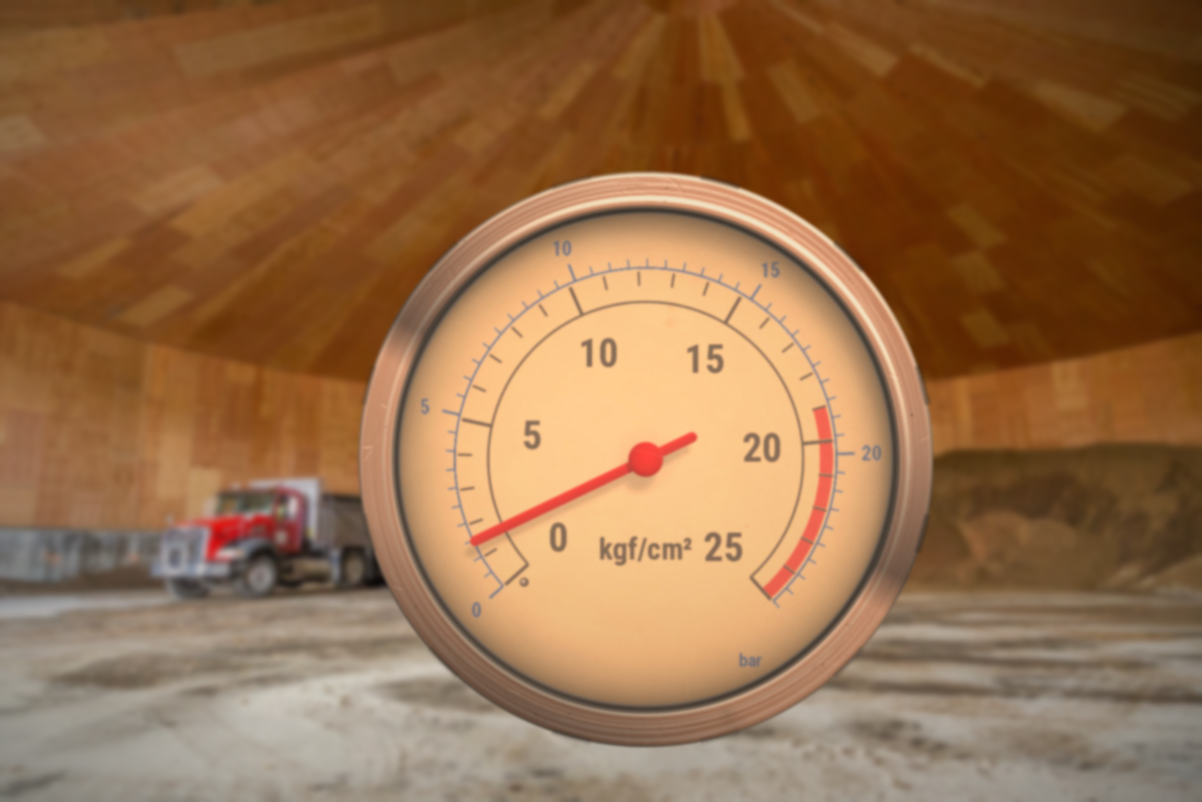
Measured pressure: 1.5,kg/cm²
